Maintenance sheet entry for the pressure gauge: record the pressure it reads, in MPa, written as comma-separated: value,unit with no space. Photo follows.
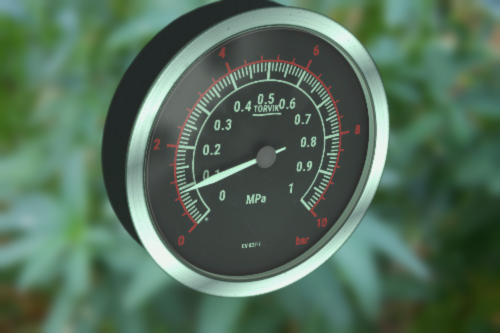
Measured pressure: 0.1,MPa
